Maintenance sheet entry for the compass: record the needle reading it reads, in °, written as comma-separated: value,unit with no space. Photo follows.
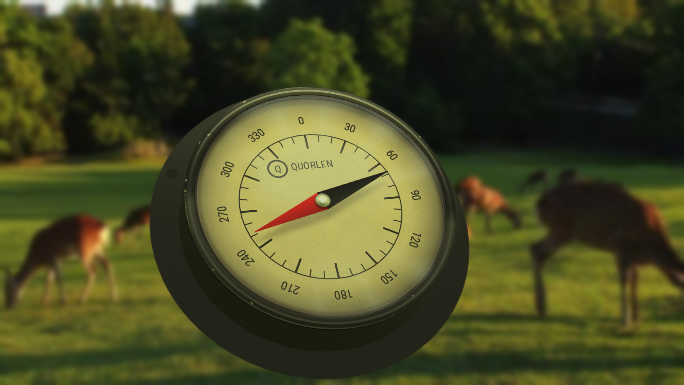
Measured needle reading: 250,°
